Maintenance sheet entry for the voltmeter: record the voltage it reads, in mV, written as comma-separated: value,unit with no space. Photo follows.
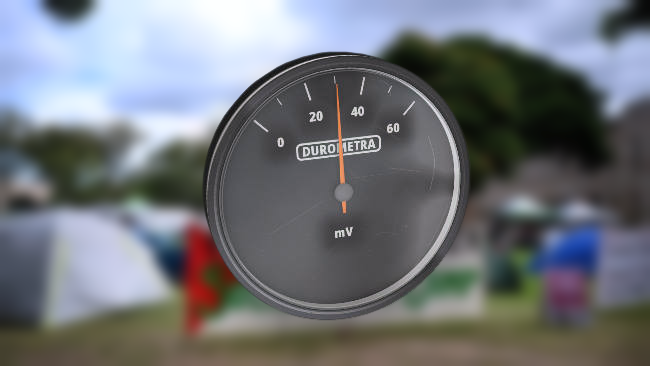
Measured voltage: 30,mV
